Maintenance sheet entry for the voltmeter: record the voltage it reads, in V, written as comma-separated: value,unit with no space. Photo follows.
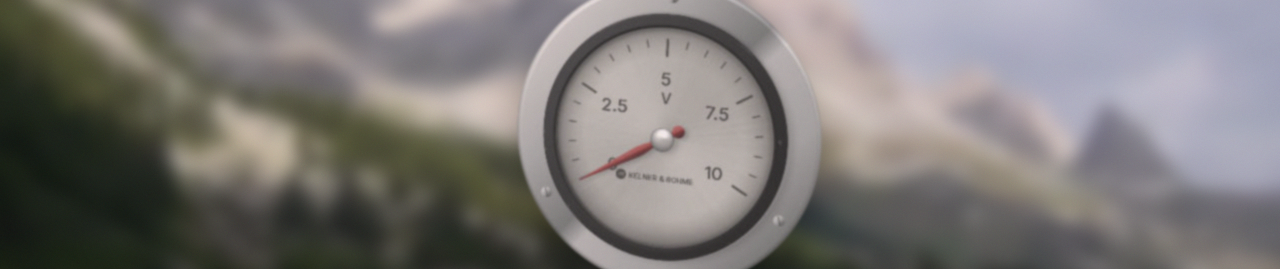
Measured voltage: 0,V
